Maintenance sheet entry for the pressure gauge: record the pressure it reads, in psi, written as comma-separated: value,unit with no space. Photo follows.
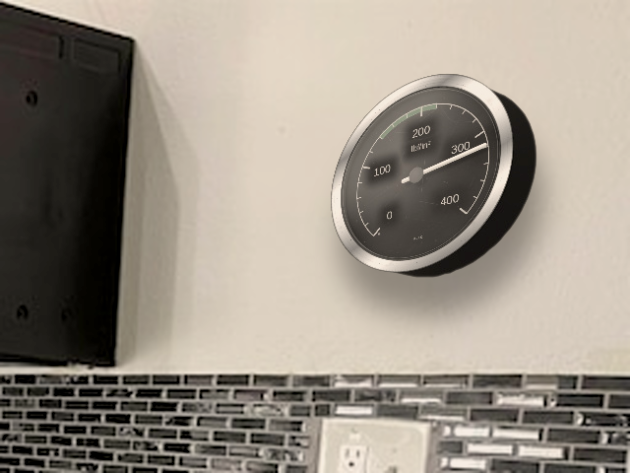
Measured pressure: 320,psi
